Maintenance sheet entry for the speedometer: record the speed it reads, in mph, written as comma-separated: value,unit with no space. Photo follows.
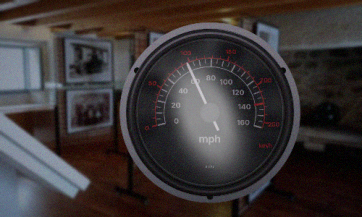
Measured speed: 60,mph
